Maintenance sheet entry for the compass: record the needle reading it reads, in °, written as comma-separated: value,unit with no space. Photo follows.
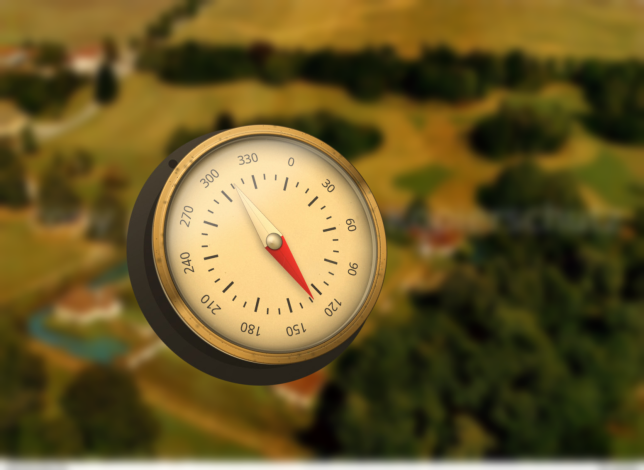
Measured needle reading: 130,°
